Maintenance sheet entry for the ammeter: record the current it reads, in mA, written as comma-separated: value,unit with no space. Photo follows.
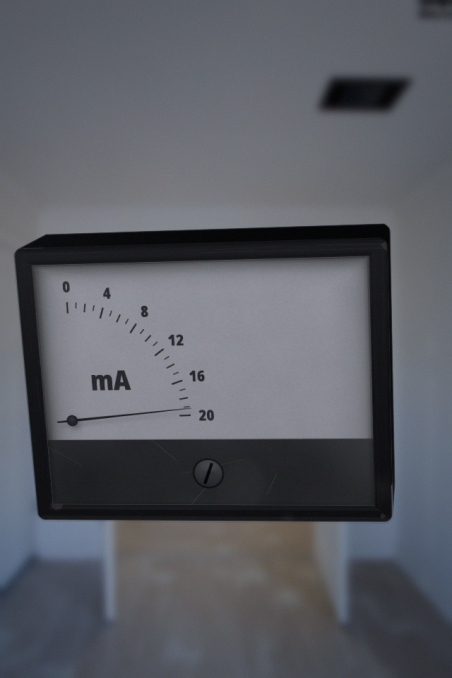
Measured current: 19,mA
